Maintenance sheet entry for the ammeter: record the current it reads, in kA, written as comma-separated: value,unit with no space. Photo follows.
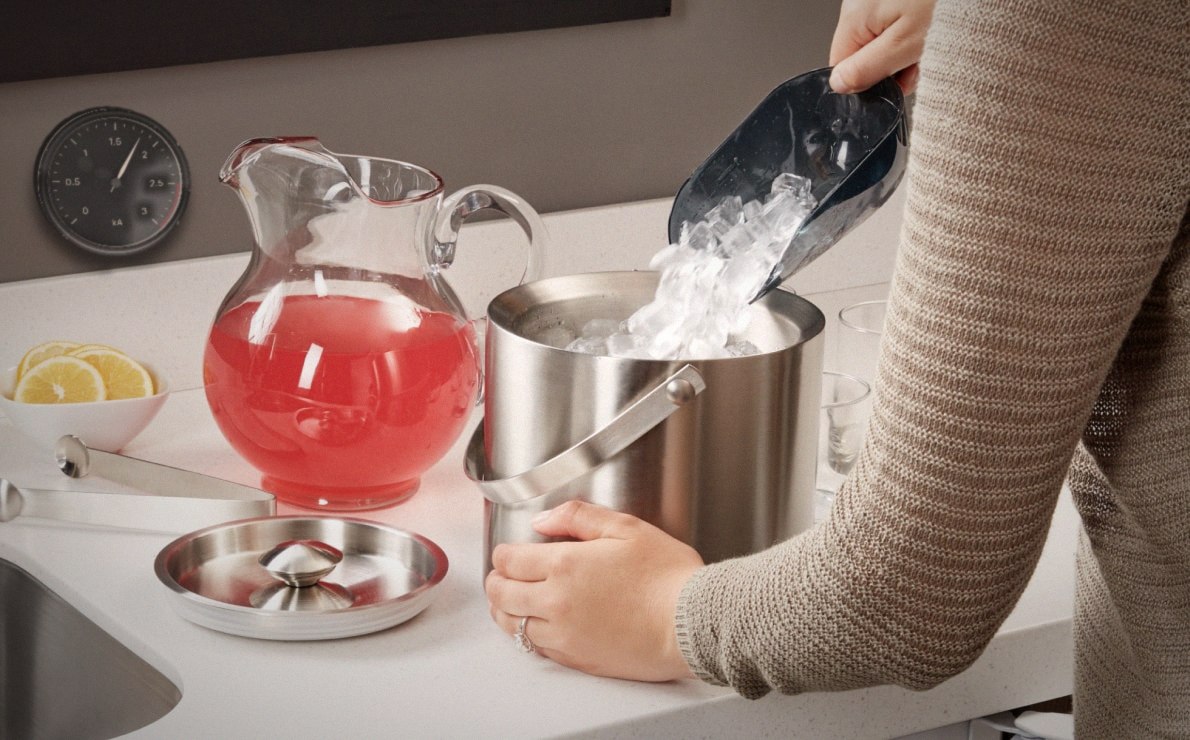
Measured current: 1.8,kA
